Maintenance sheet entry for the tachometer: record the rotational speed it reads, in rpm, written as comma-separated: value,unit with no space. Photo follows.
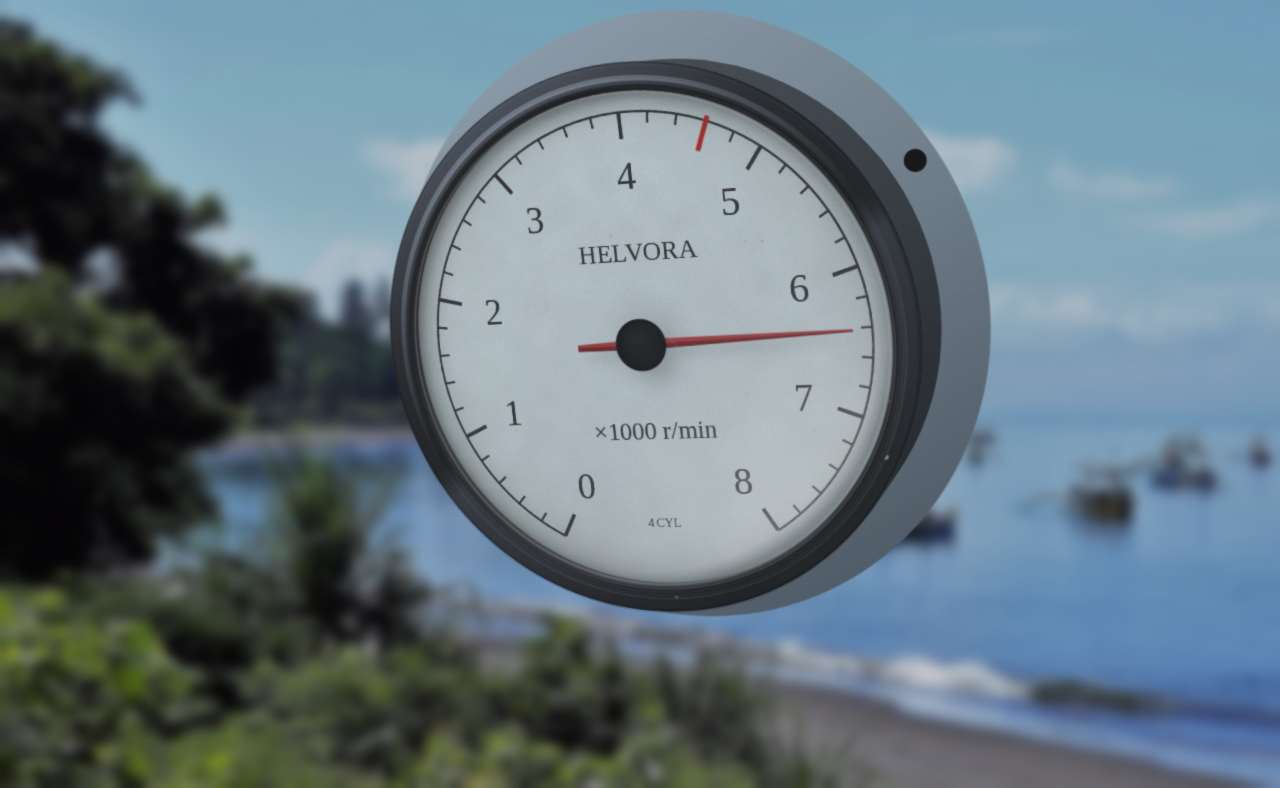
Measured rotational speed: 6400,rpm
